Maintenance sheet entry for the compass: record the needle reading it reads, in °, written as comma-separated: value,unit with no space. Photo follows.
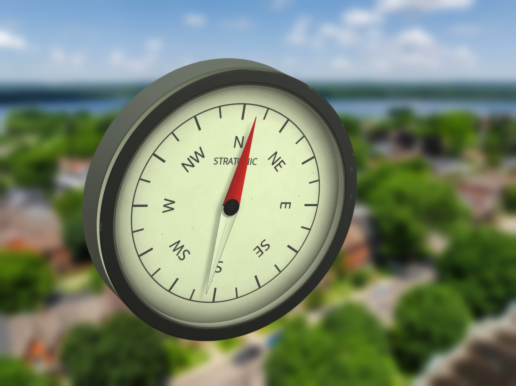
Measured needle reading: 7.5,°
